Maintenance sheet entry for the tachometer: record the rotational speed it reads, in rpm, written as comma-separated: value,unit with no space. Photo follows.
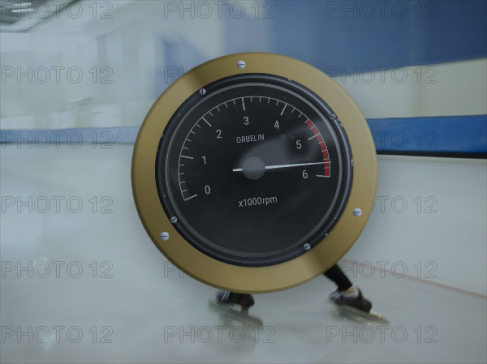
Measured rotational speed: 5700,rpm
